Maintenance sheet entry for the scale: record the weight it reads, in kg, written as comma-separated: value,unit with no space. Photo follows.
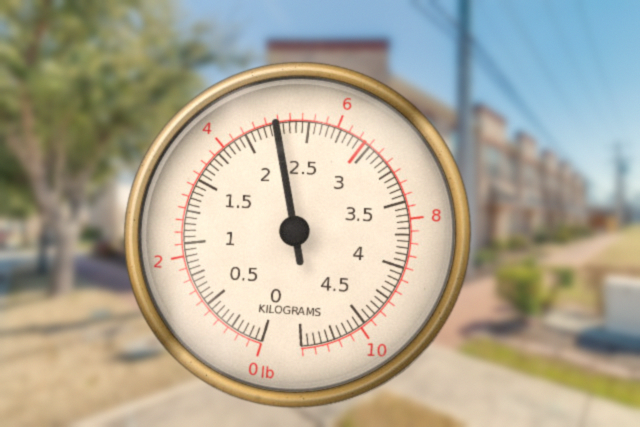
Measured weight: 2.25,kg
